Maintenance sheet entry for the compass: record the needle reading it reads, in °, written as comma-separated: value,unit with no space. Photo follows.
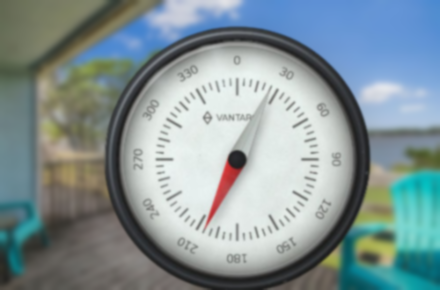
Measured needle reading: 205,°
